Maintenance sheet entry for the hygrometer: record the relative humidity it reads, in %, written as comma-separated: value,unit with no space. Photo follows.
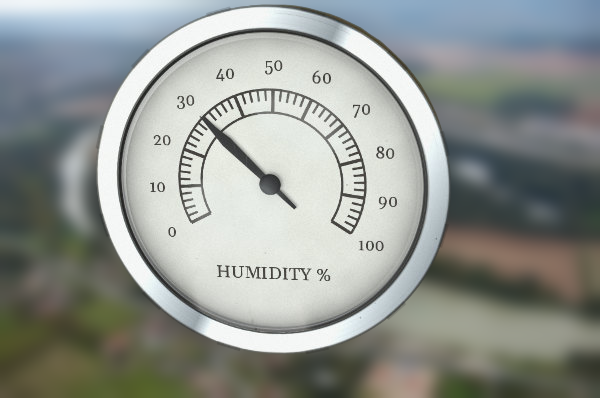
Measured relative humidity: 30,%
